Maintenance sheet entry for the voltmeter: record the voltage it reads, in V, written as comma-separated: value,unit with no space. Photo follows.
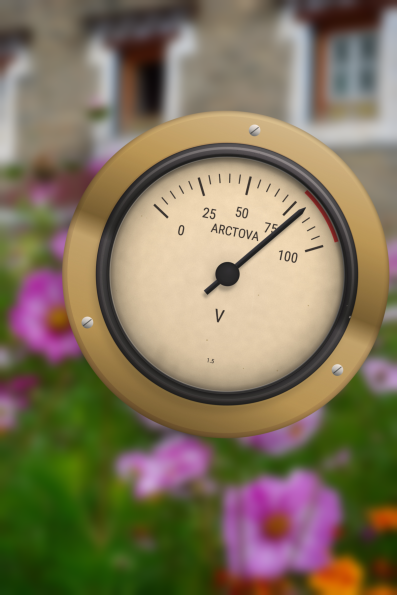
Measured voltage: 80,V
